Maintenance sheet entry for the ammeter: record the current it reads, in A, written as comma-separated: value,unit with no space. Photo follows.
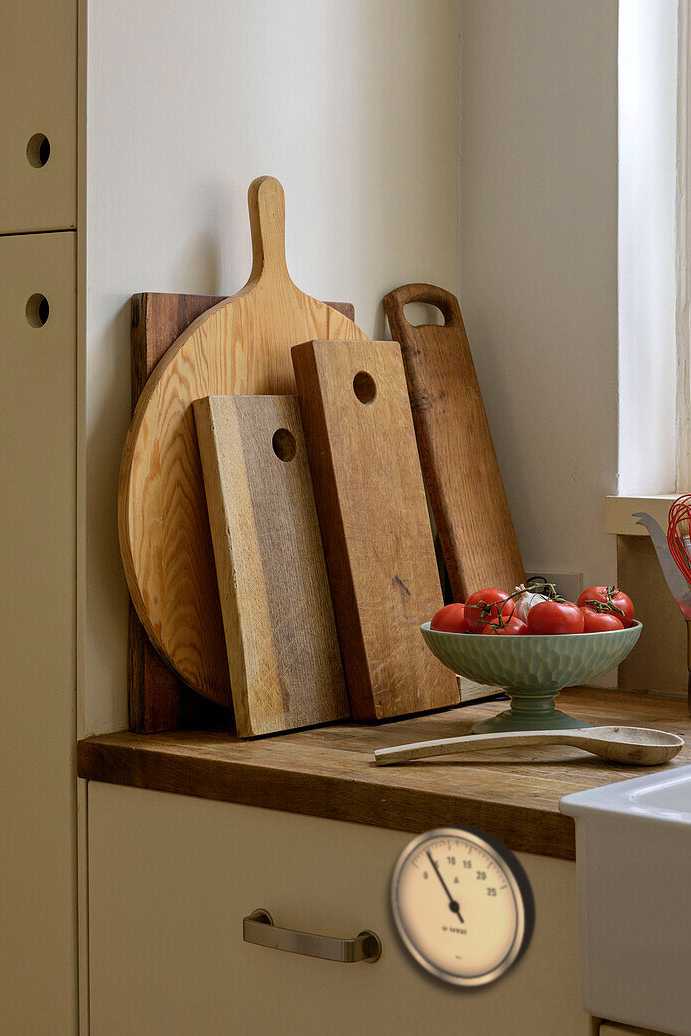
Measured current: 5,A
